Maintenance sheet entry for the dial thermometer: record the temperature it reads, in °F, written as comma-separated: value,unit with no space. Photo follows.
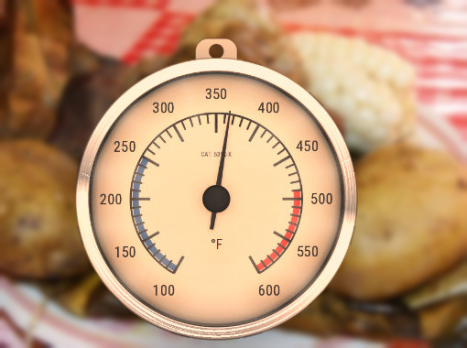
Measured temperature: 365,°F
